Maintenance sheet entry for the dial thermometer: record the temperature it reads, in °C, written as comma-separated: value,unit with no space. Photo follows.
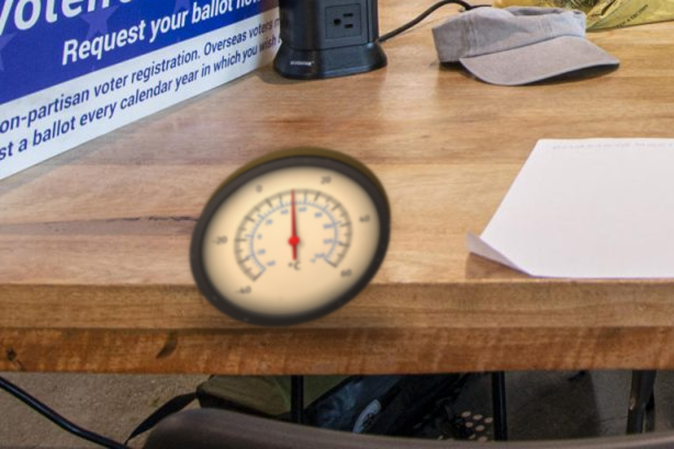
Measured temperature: 10,°C
